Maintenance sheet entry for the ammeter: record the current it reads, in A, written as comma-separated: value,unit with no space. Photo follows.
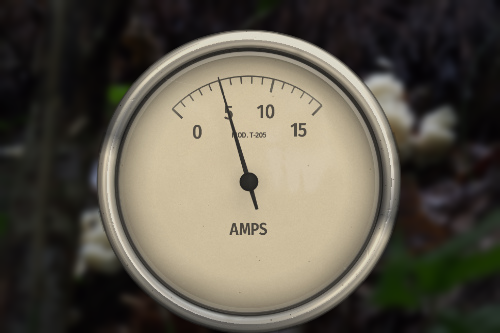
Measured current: 5,A
